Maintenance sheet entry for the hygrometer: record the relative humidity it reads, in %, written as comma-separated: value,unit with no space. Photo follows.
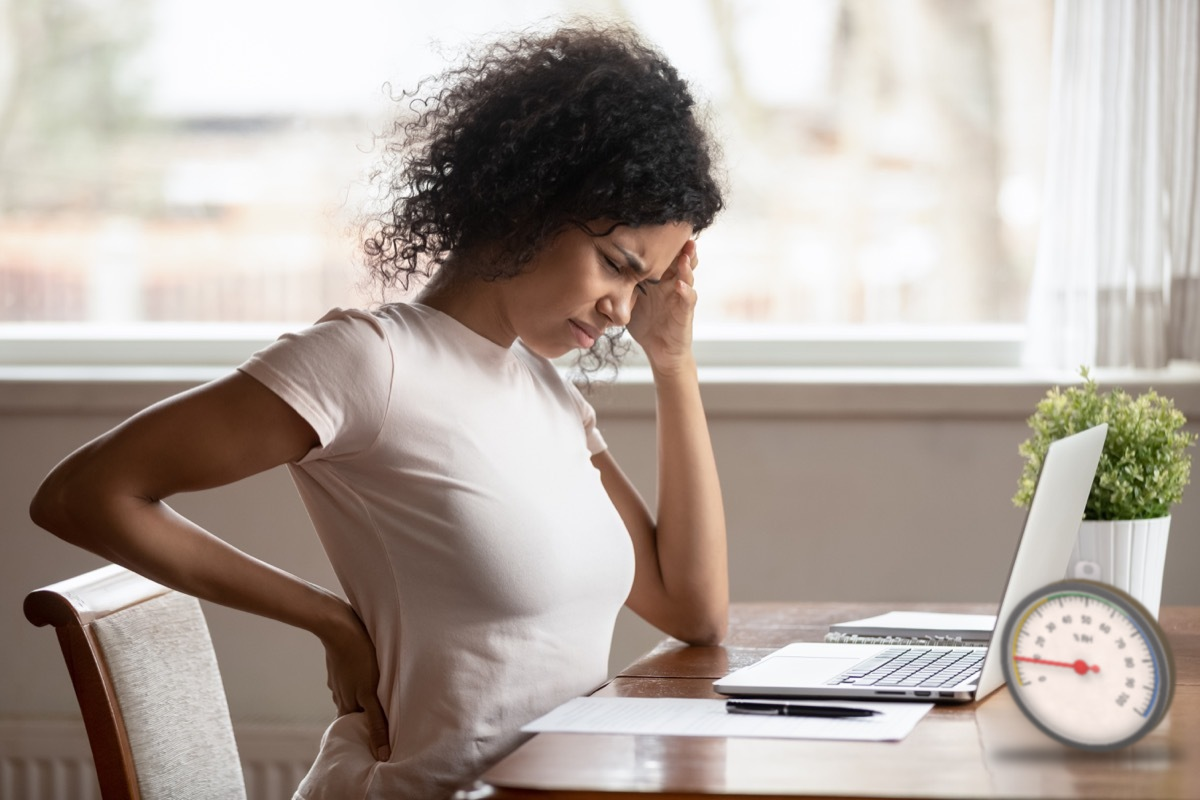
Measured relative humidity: 10,%
